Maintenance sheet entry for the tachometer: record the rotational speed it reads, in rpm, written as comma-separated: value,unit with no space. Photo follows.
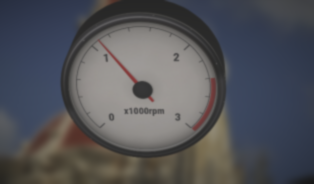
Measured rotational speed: 1100,rpm
